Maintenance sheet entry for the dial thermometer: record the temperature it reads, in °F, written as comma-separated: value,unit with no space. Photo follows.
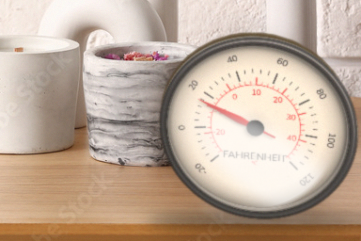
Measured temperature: 16,°F
